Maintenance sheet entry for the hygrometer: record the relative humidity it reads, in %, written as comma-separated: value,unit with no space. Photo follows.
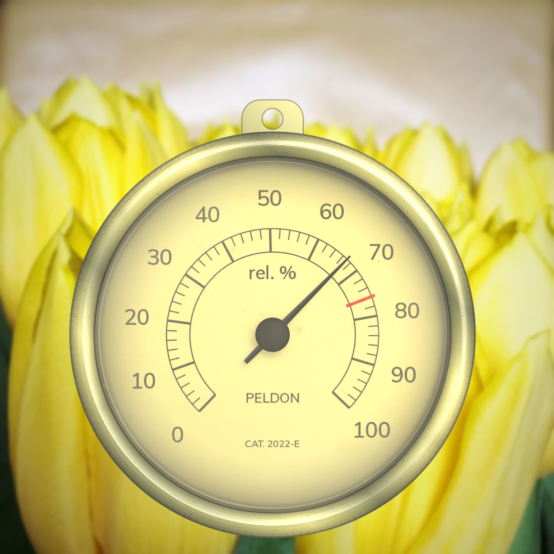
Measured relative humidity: 67,%
